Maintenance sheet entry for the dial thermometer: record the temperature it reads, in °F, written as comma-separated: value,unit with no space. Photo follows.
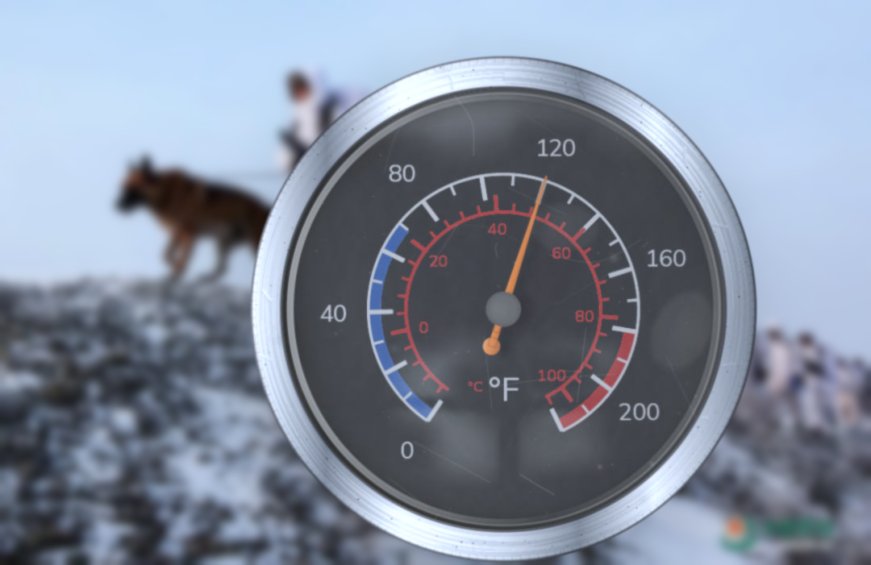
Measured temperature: 120,°F
